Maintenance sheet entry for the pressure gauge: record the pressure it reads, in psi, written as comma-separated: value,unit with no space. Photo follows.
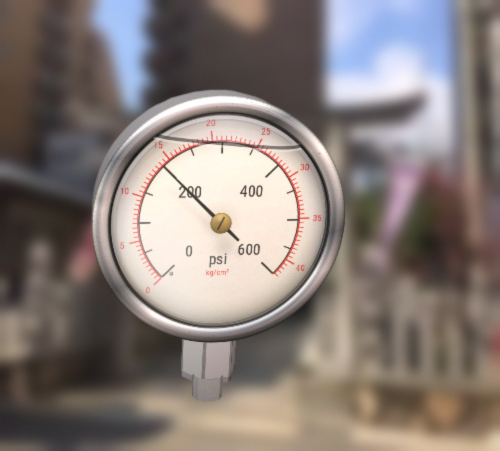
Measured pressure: 200,psi
